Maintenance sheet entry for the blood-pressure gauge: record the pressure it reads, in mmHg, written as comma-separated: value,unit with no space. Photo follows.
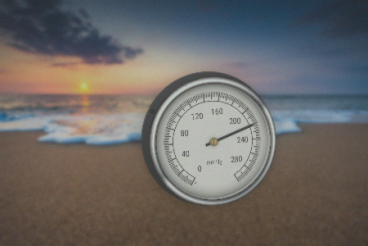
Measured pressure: 220,mmHg
